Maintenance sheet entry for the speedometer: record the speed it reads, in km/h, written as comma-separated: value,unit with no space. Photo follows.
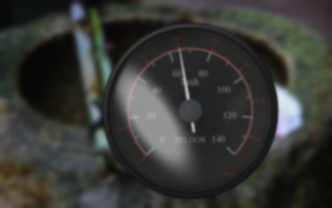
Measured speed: 65,km/h
